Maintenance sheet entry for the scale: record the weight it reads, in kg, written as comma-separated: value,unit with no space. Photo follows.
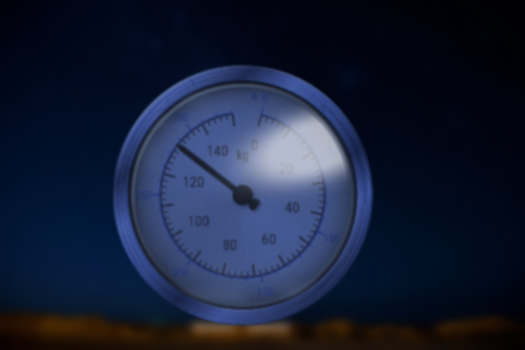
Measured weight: 130,kg
